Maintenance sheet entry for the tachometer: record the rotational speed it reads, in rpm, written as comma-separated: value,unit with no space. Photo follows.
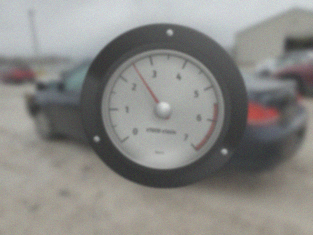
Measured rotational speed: 2500,rpm
